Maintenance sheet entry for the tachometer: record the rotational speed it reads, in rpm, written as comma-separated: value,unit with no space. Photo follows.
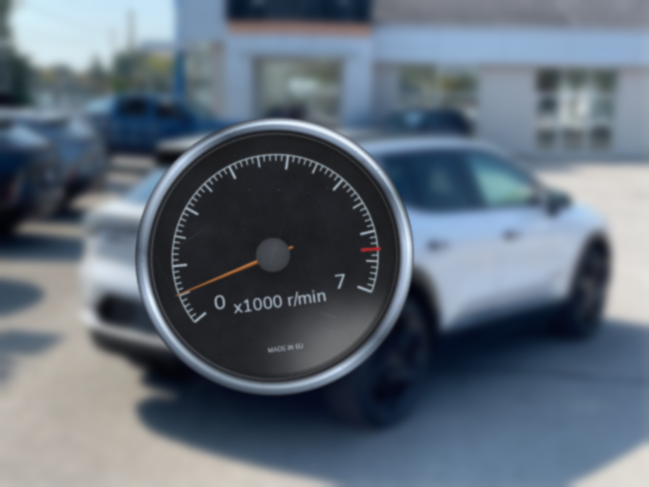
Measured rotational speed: 500,rpm
